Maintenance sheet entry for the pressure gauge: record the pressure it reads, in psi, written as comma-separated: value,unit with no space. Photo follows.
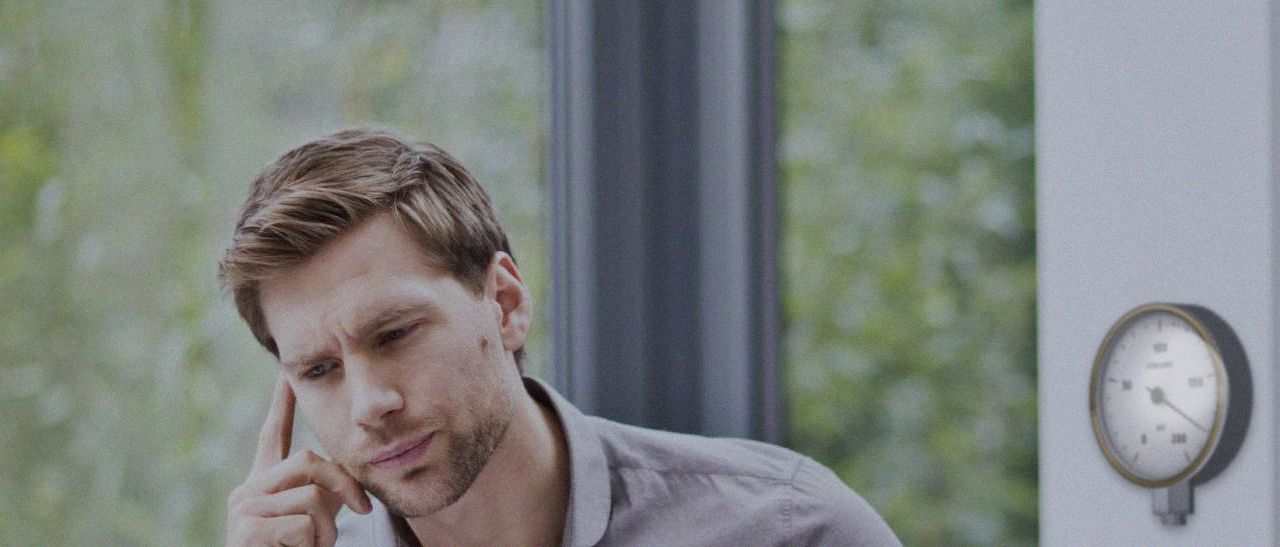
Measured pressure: 180,psi
